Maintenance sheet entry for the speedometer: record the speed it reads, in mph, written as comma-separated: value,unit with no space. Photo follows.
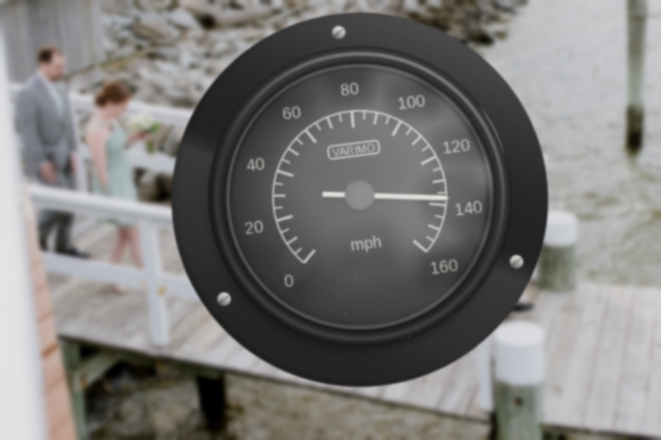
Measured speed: 137.5,mph
